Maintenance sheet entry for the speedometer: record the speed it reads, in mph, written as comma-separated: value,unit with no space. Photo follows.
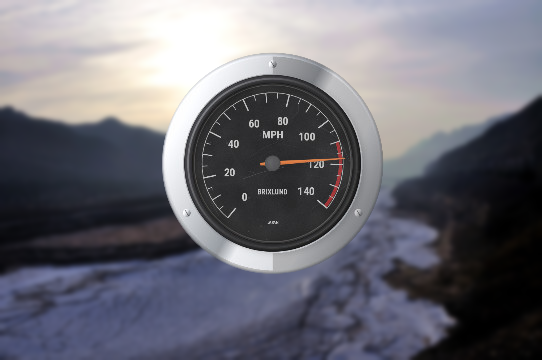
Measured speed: 117.5,mph
